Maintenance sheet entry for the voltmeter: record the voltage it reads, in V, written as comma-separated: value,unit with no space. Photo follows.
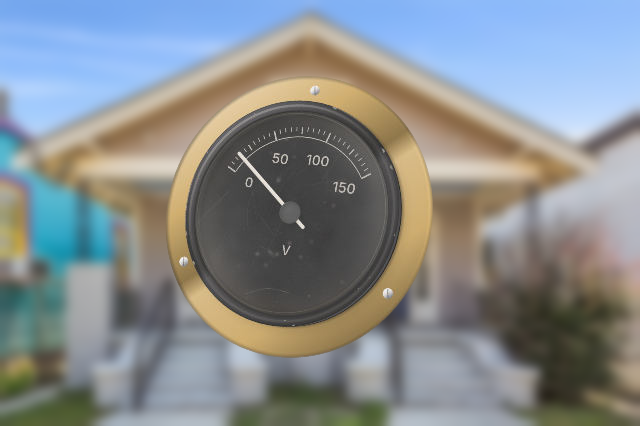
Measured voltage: 15,V
